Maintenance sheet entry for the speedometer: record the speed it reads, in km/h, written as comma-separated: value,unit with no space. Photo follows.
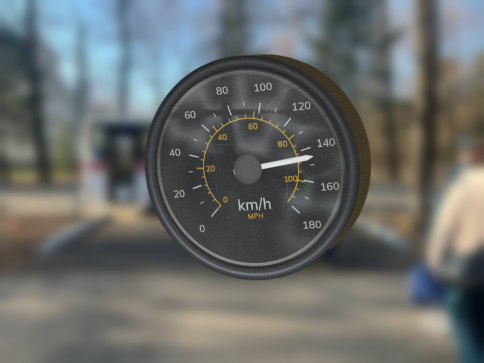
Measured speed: 145,km/h
